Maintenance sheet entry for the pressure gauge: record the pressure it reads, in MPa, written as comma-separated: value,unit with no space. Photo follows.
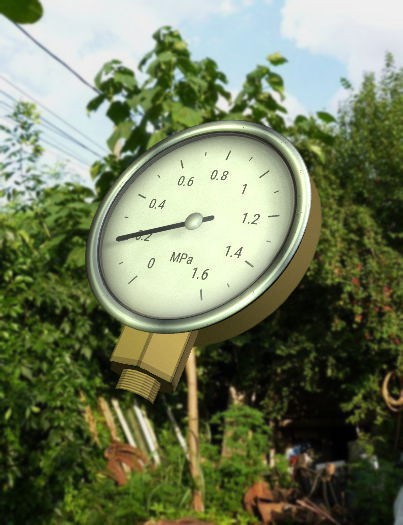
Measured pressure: 0.2,MPa
